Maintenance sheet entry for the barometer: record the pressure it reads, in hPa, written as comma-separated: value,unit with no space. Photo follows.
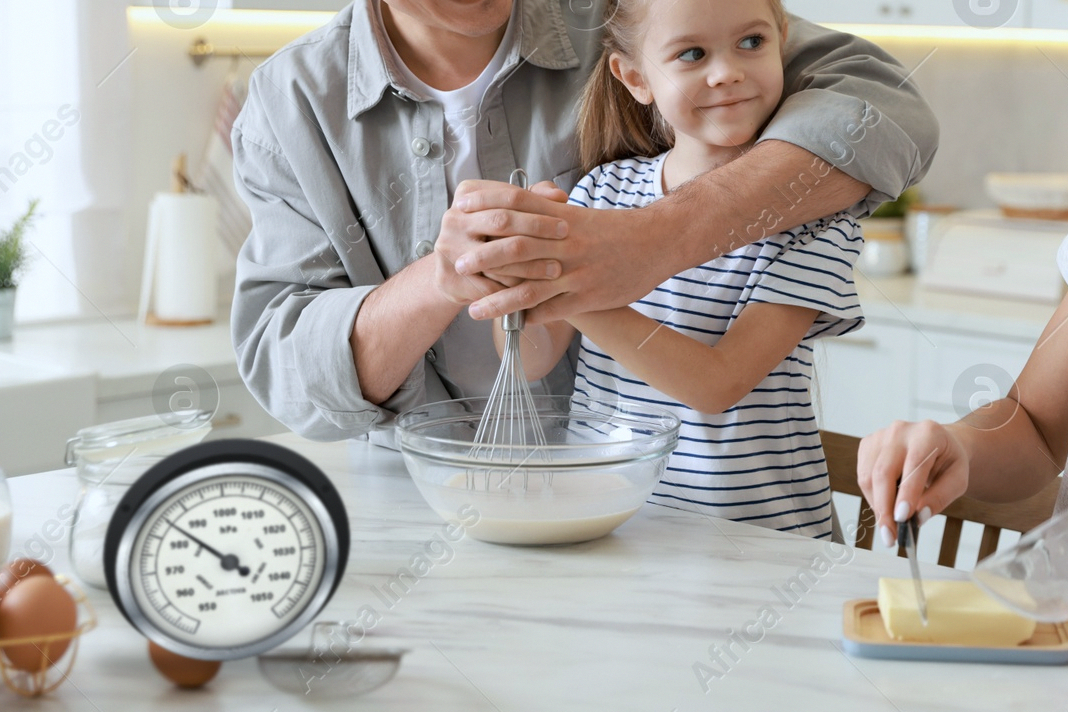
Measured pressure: 985,hPa
